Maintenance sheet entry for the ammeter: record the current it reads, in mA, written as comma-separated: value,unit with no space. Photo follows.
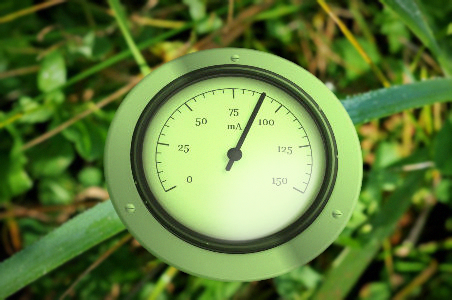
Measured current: 90,mA
